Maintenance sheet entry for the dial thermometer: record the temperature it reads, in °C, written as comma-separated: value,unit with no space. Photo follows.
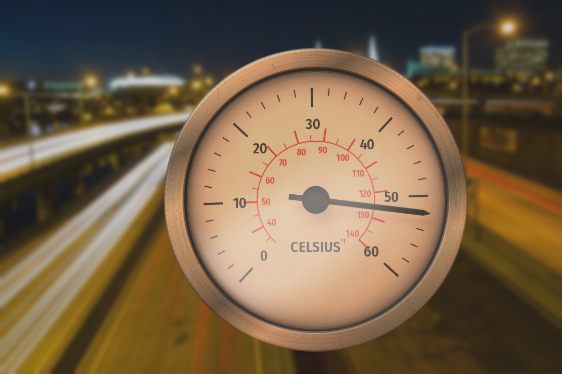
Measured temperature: 52,°C
